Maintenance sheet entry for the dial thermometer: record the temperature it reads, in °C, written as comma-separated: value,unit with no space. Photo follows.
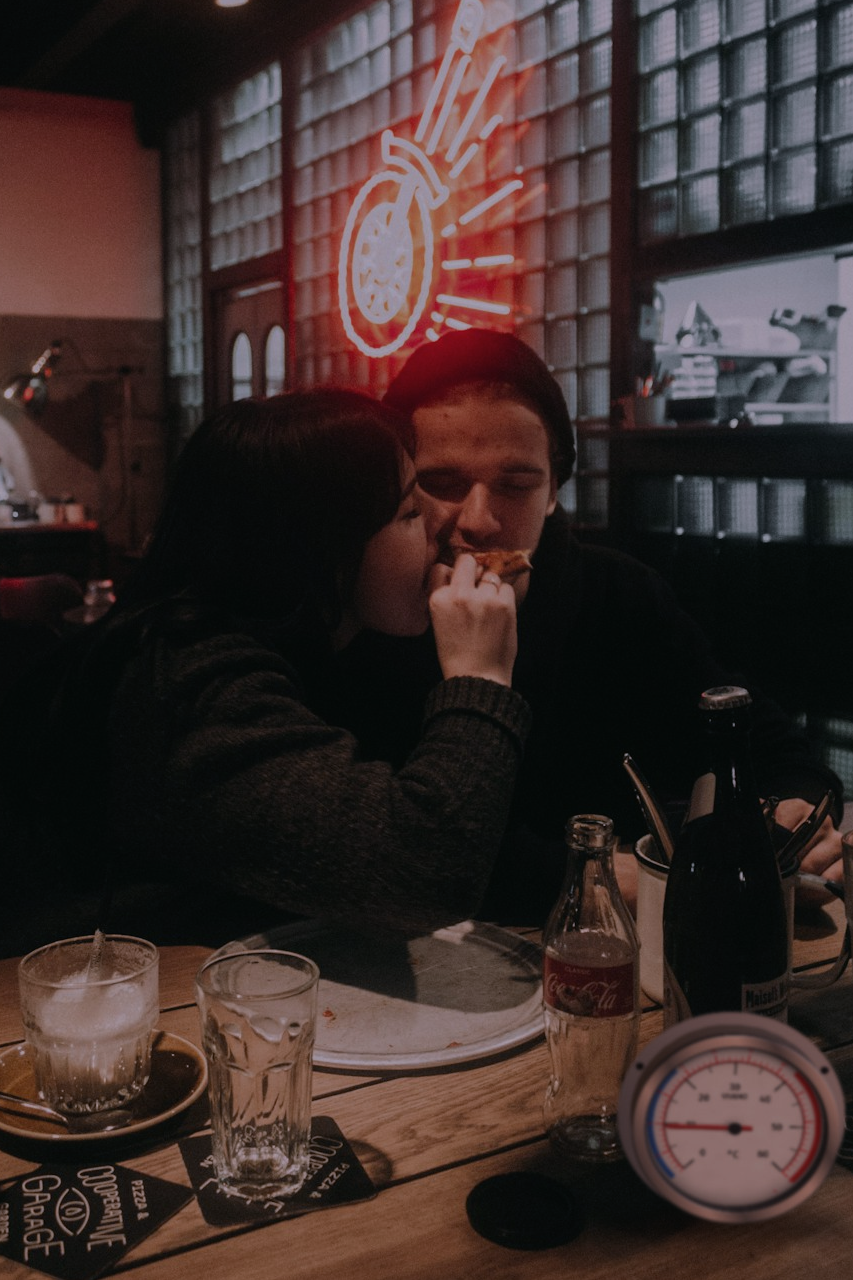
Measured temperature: 10,°C
